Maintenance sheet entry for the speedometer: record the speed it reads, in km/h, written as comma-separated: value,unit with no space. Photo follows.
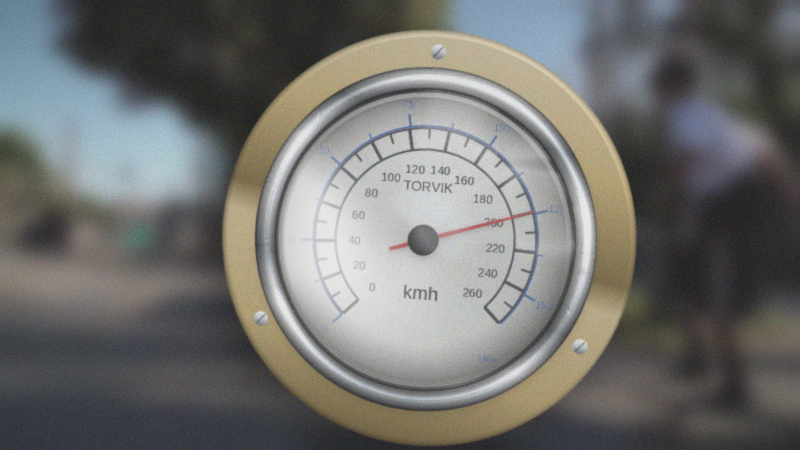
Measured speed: 200,km/h
